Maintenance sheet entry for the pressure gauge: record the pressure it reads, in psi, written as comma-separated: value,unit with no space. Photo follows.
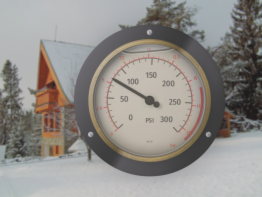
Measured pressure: 80,psi
